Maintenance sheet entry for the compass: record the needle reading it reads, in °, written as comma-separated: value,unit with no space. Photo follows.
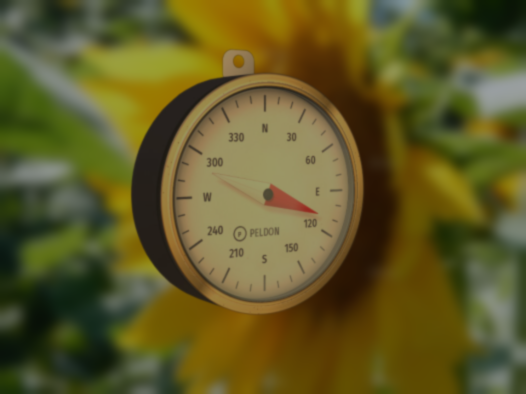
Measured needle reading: 110,°
